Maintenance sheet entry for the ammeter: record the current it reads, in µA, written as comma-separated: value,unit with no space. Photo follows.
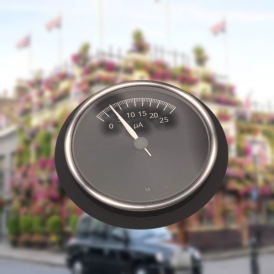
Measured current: 5,µA
